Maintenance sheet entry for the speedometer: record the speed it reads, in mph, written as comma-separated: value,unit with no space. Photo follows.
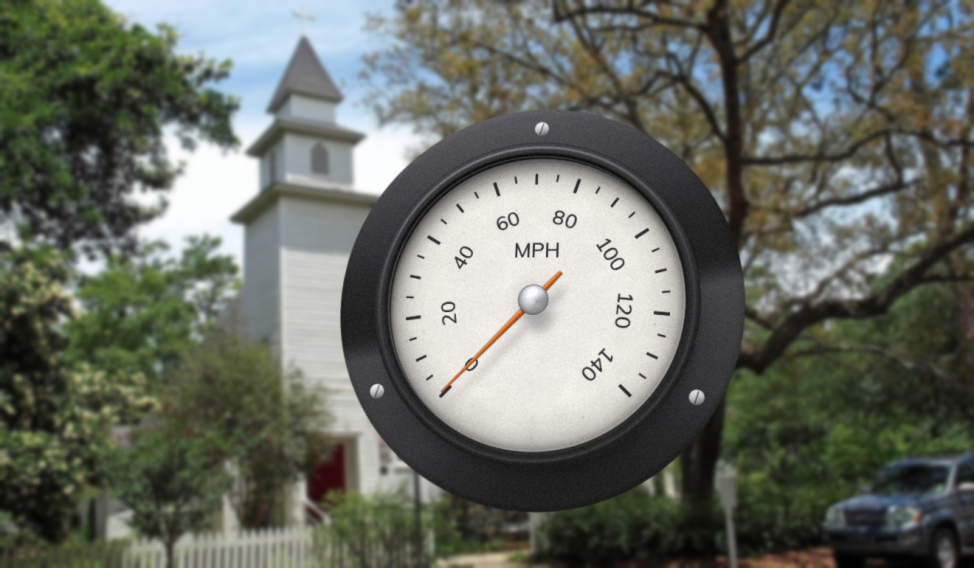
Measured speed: 0,mph
